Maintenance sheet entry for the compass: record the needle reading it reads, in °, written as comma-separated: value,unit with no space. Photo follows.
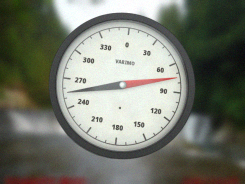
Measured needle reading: 75,°
